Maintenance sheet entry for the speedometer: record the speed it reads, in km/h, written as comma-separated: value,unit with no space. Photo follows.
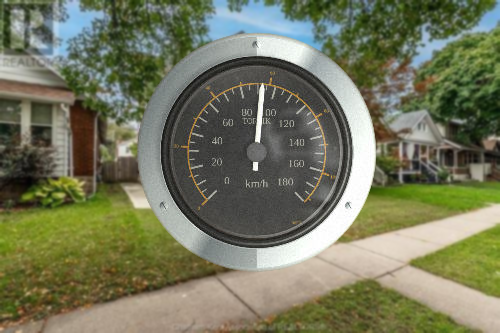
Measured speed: 92.5,km/h
